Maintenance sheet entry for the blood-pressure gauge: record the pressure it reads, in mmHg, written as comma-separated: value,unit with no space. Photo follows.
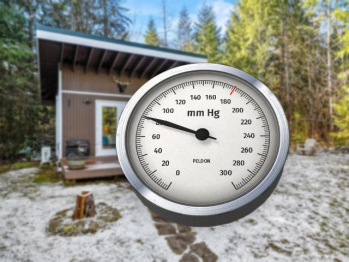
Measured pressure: 80,mmHg
